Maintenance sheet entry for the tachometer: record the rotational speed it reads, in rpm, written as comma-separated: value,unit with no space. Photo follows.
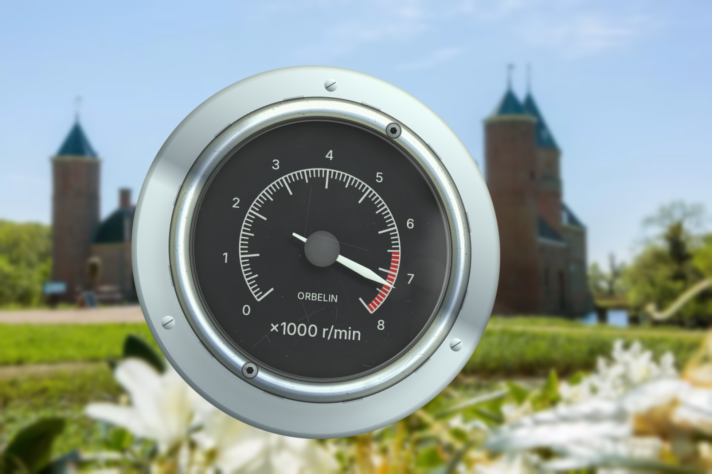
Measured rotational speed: 7300,rpm
